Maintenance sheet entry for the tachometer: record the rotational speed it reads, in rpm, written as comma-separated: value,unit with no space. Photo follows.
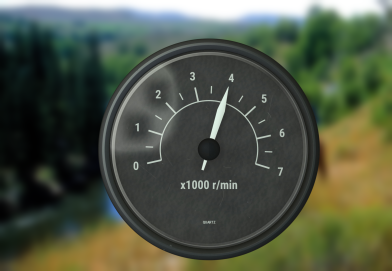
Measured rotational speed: 4000,rpm
